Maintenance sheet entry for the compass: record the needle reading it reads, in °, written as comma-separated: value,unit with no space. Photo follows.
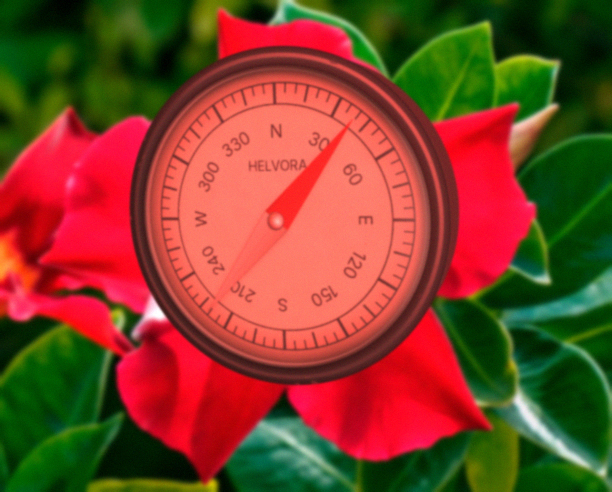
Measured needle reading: 40,°
